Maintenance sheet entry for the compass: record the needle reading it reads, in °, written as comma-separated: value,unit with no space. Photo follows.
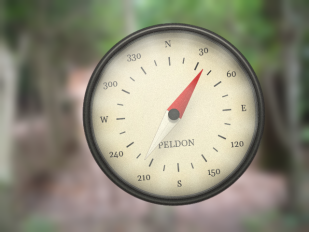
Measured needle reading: 37.5,°
